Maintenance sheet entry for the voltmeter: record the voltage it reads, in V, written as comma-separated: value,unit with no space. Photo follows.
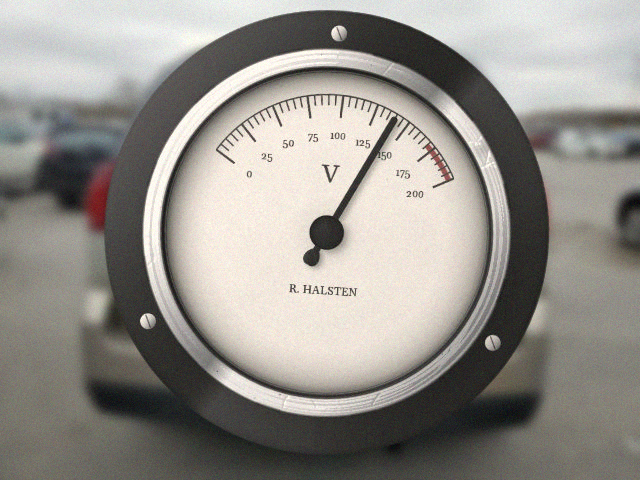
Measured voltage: 140,V
